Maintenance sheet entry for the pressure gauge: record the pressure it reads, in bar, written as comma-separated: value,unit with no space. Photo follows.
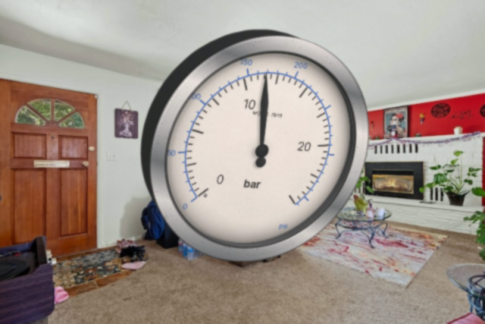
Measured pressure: 11.5,bar
